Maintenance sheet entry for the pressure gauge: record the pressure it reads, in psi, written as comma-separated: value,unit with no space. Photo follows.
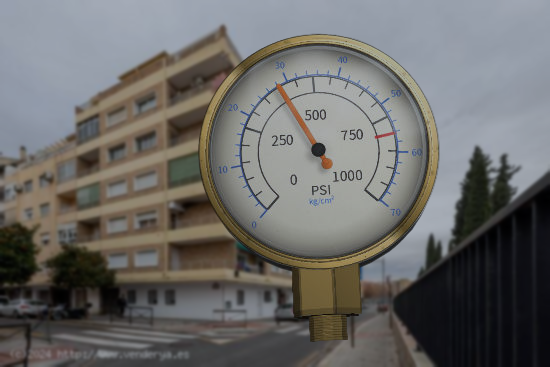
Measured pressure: 400,psi
